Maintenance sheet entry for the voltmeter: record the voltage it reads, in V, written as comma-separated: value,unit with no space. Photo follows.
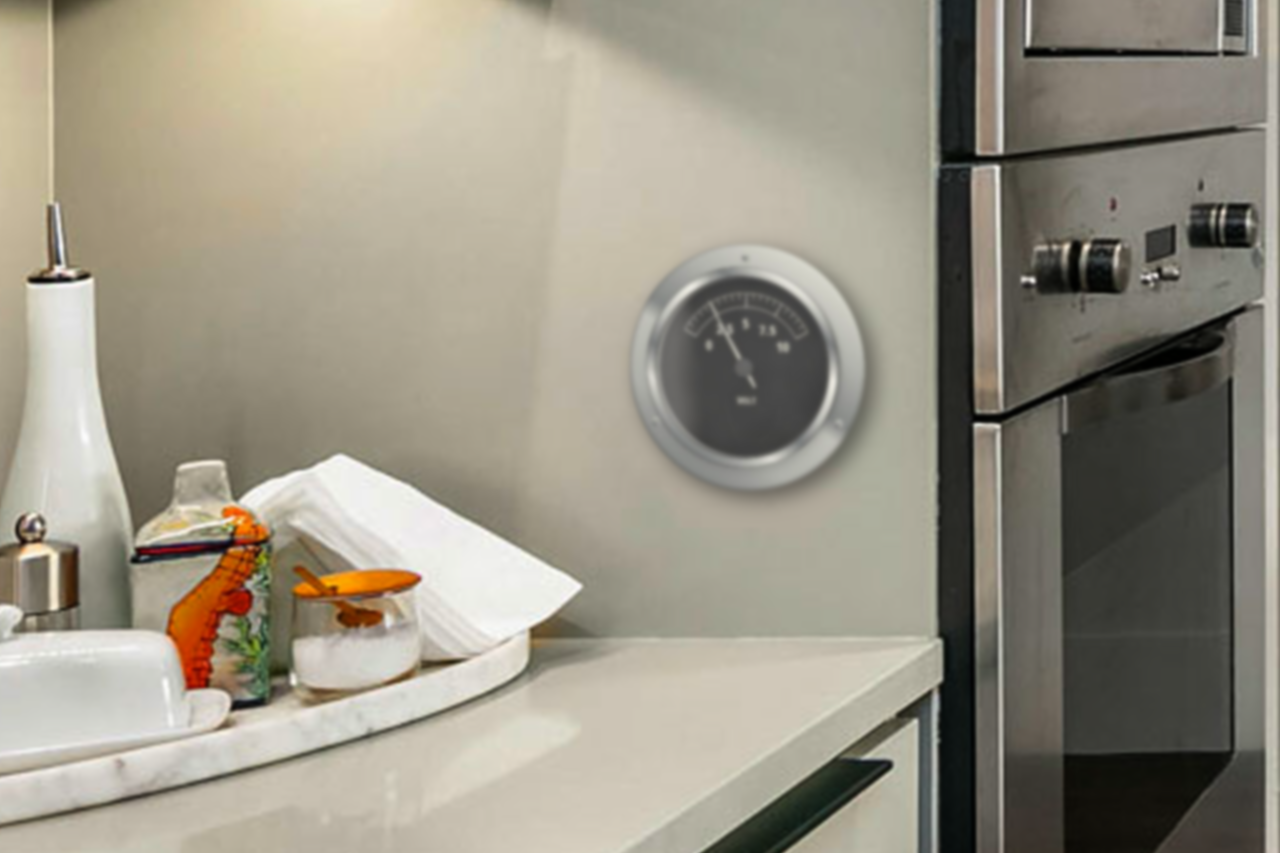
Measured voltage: 2.5,V
